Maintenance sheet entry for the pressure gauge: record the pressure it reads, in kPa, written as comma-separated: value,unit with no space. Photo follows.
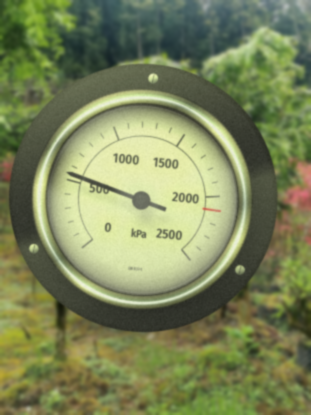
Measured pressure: 550,kPa
